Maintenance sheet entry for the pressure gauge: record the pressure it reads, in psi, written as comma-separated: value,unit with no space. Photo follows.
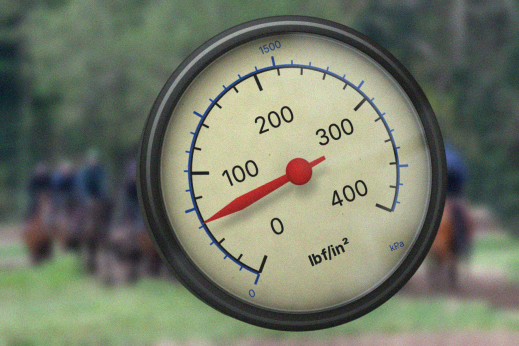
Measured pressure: 60,psi
